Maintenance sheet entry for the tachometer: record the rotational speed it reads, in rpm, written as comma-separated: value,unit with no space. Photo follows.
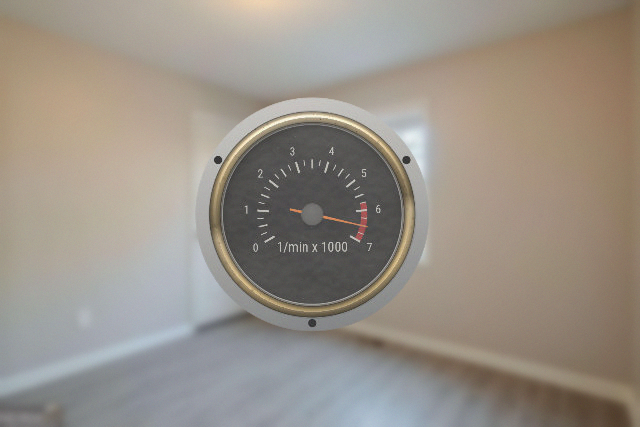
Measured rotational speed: 6500,rpm
